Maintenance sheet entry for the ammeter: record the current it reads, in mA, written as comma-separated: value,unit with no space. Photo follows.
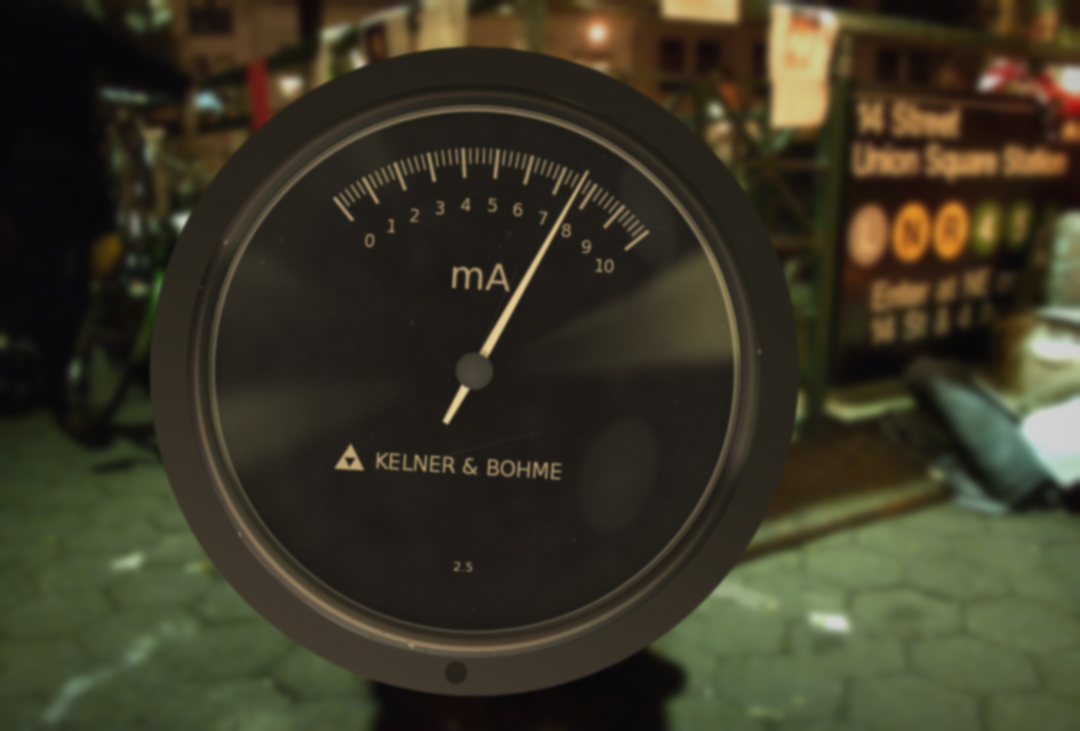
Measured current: 7.6,mA
